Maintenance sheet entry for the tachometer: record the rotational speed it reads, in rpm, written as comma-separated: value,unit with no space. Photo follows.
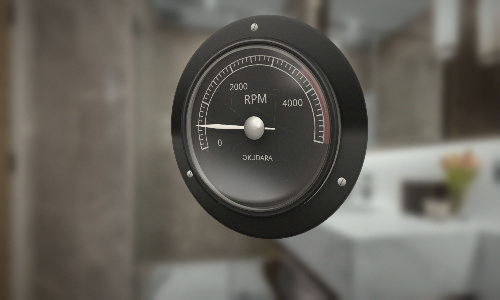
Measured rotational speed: 500,rpm
